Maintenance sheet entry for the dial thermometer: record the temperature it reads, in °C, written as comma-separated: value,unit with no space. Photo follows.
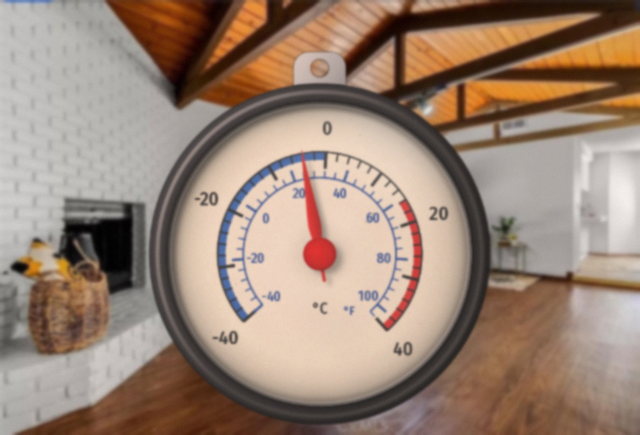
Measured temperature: -4,°C
